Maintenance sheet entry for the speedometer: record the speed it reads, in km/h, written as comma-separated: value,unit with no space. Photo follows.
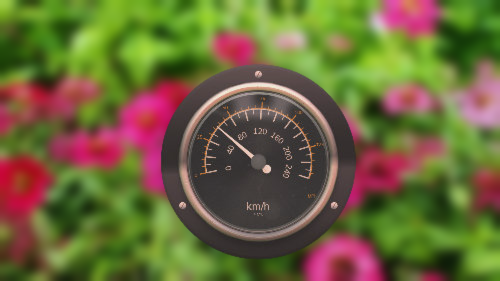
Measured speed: 60,km/h
